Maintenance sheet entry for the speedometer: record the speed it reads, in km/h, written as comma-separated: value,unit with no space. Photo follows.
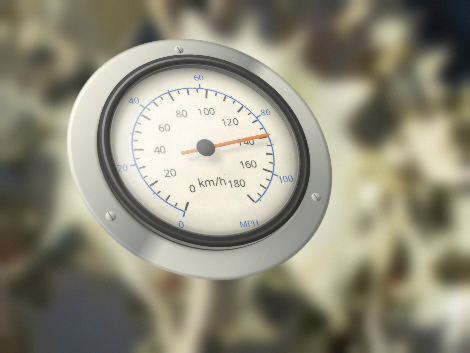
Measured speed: 140,km/h
